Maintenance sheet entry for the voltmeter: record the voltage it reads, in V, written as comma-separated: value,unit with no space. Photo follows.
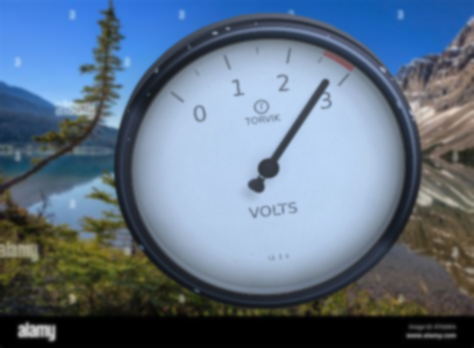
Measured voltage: 2.75,V
